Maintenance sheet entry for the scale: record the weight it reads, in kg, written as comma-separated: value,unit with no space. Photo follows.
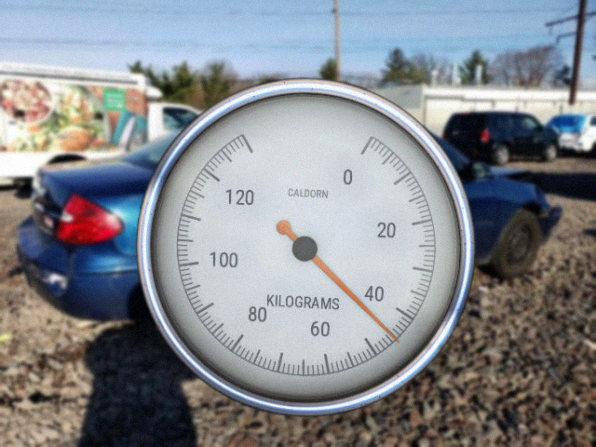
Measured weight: 45,kg
